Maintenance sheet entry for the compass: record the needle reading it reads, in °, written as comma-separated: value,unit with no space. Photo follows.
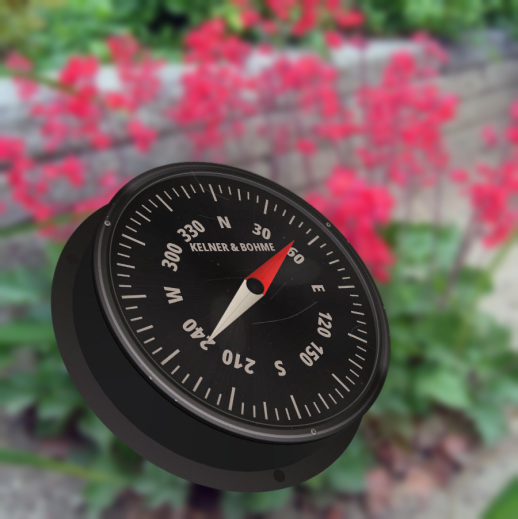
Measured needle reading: 52.5,°
